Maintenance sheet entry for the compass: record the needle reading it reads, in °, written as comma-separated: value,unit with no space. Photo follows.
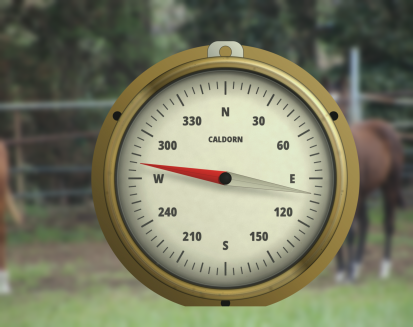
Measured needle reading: 280,°
